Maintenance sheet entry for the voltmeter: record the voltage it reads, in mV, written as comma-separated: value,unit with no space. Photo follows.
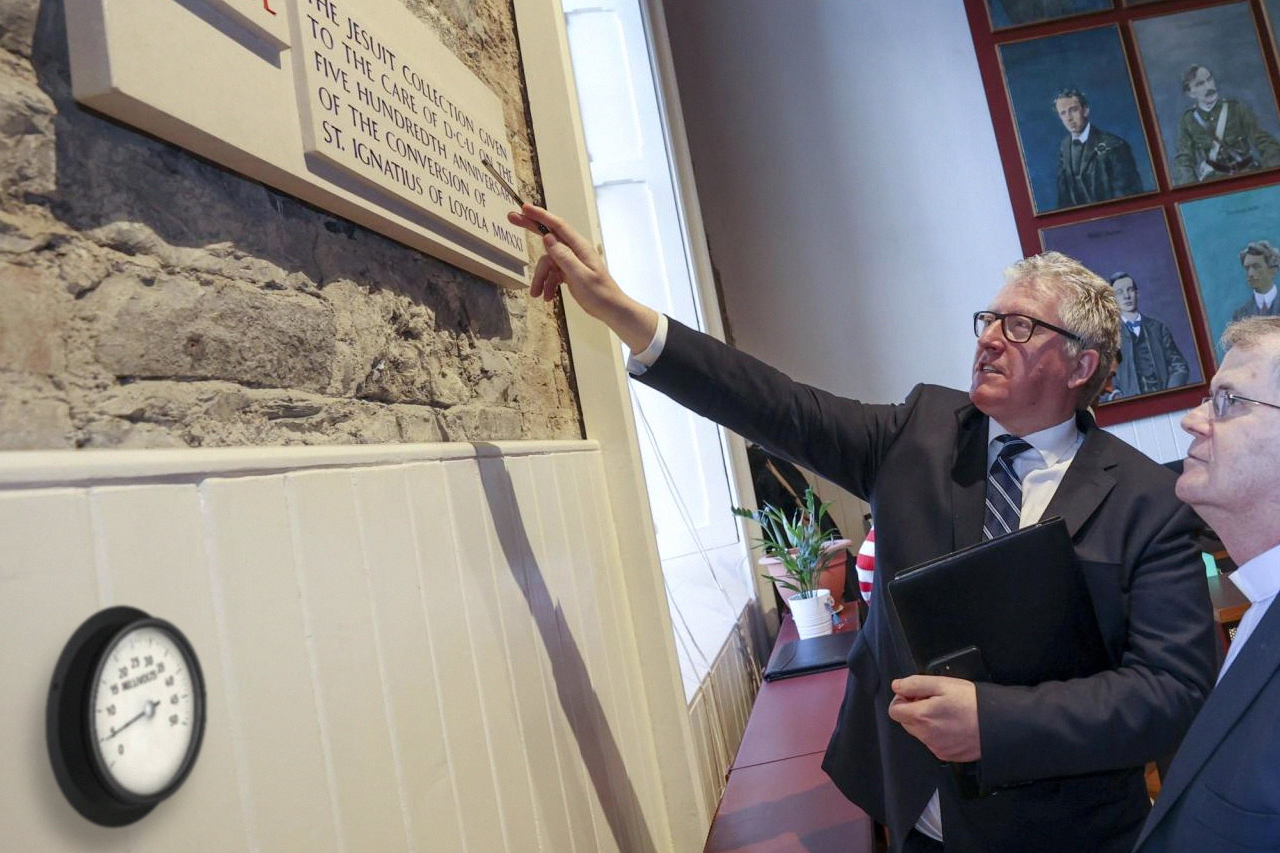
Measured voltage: 5,mV
